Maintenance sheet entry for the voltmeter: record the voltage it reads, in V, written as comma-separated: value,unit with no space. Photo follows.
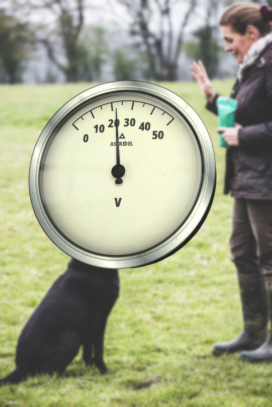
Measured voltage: 22.5,V
